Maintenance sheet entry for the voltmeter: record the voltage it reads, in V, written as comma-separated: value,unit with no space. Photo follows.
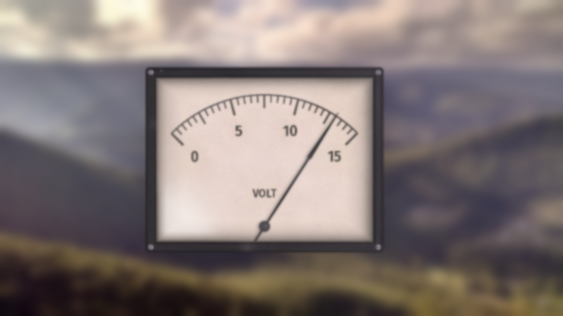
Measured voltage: 13,V
